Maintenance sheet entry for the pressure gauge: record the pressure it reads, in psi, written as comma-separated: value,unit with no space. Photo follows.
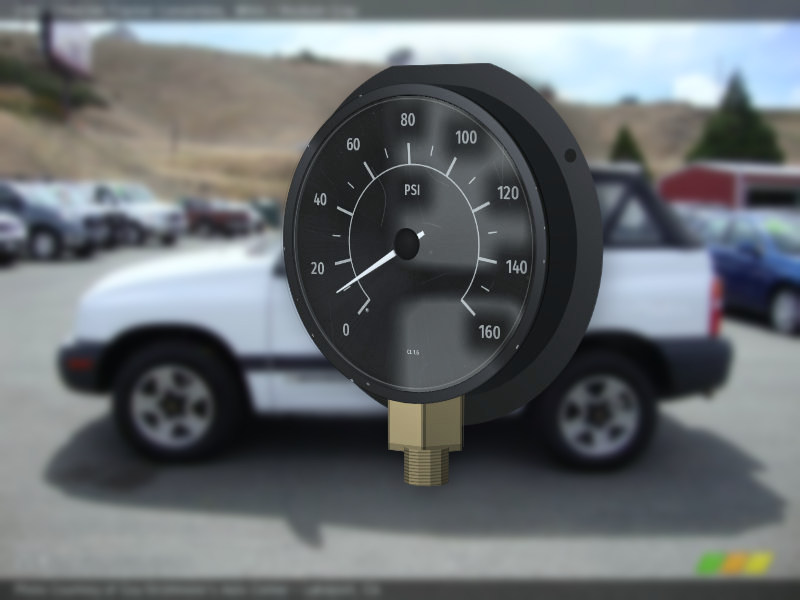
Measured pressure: 10,psi
